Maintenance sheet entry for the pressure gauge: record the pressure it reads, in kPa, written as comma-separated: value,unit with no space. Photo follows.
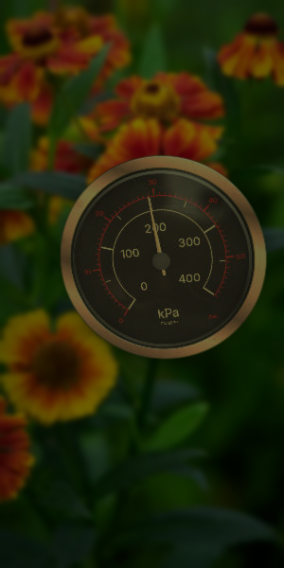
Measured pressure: 200,kPa
